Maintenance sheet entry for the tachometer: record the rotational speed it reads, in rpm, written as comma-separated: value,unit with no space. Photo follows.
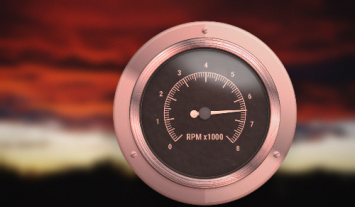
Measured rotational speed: 6500,rpm
